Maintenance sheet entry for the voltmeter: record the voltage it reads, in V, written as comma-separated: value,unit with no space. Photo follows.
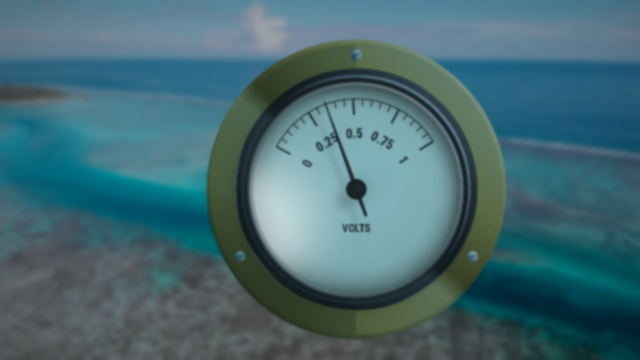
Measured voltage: 0.35,V
